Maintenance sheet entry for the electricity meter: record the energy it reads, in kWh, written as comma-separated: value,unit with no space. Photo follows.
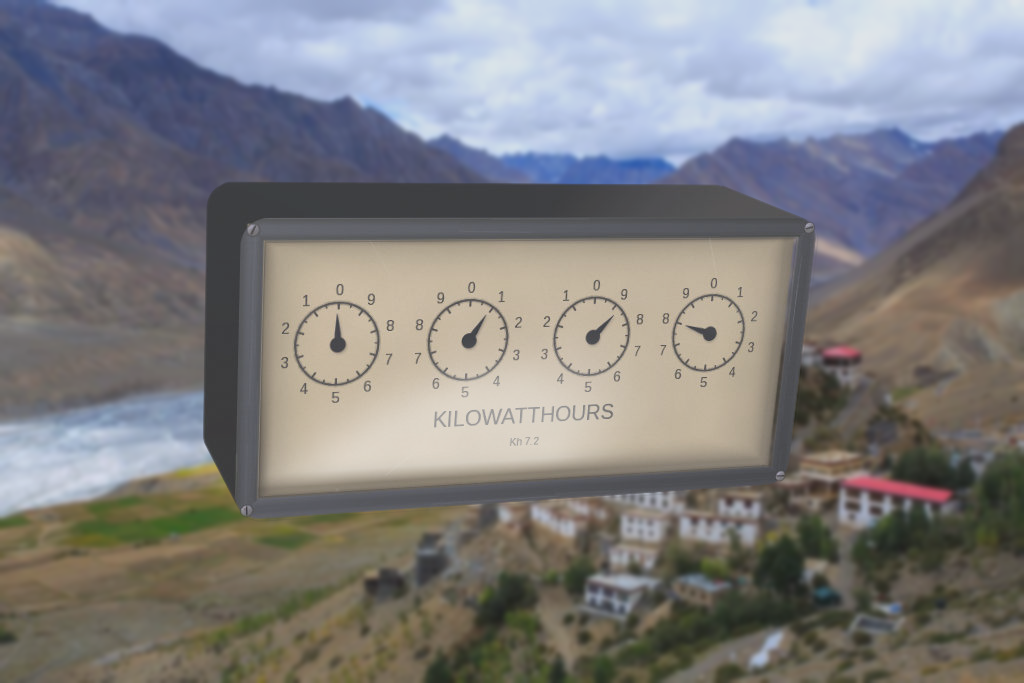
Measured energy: 88,kWh
